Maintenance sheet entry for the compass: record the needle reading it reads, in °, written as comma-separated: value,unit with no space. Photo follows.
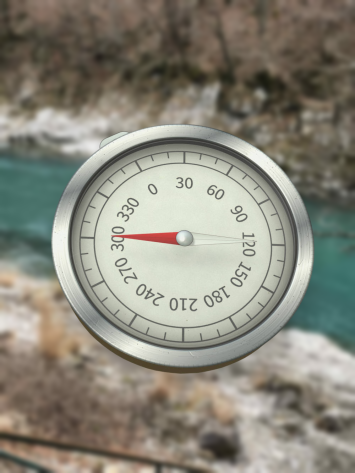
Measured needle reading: 300,°
